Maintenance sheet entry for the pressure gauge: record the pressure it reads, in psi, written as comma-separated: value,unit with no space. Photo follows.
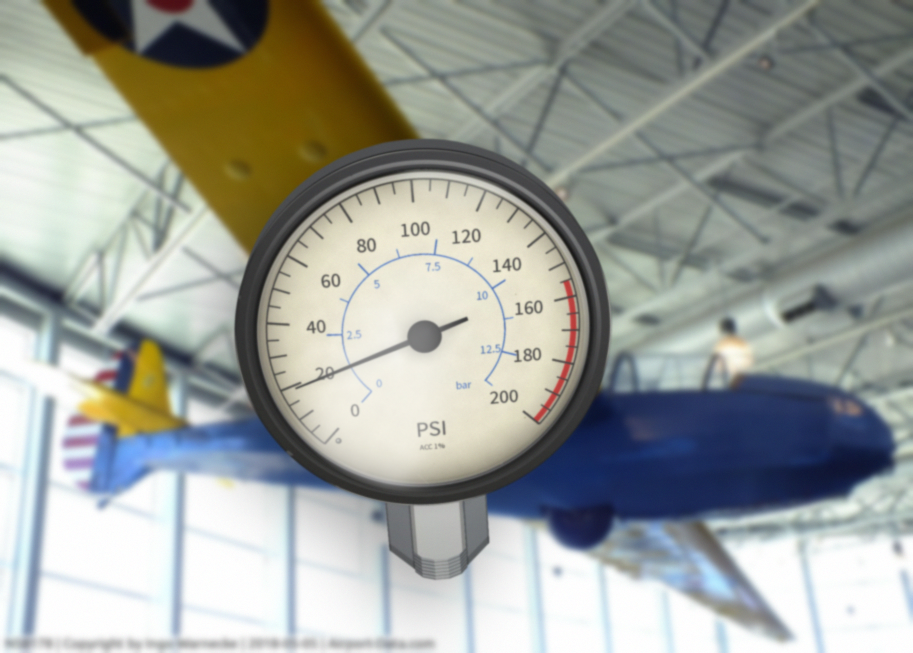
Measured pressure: 20,psi
